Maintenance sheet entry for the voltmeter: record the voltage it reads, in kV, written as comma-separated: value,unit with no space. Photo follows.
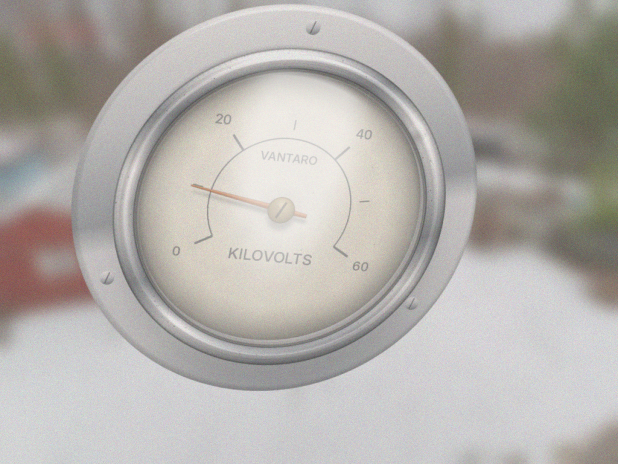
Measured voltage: 10,kV
